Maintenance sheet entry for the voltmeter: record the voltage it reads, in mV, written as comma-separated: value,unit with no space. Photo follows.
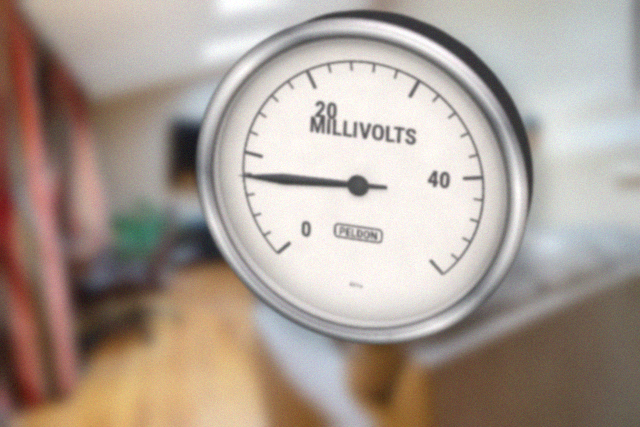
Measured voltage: 8,mV
